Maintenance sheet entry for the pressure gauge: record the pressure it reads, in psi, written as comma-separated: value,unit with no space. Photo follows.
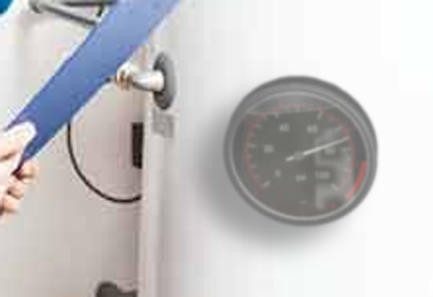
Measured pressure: 75,psi
